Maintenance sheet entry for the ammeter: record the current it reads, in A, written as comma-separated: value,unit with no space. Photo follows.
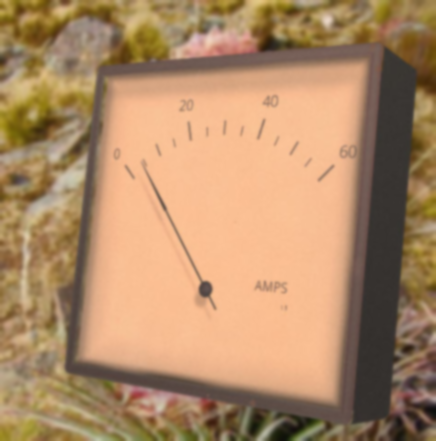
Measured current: 5,A
